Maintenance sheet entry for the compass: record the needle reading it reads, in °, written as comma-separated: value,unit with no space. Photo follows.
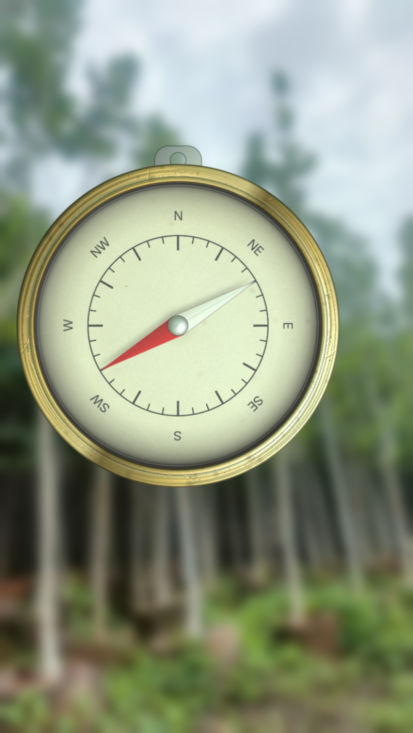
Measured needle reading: 240,°
